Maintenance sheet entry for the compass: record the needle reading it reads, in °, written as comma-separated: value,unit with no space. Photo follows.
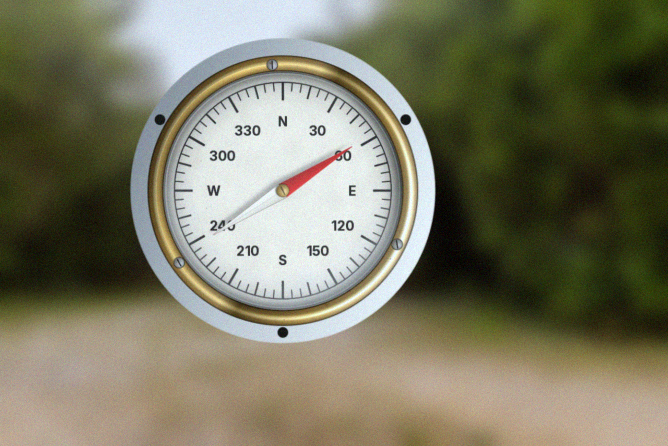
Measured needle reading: 57.5,°
